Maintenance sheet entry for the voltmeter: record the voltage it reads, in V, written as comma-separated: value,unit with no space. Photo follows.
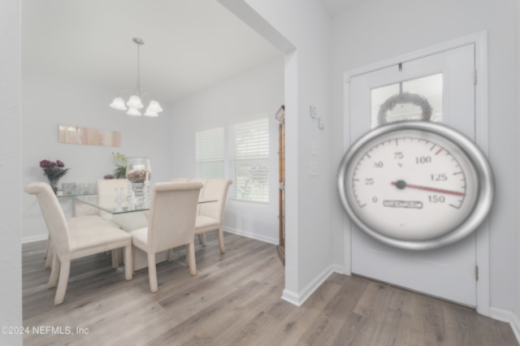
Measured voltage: 140,V
